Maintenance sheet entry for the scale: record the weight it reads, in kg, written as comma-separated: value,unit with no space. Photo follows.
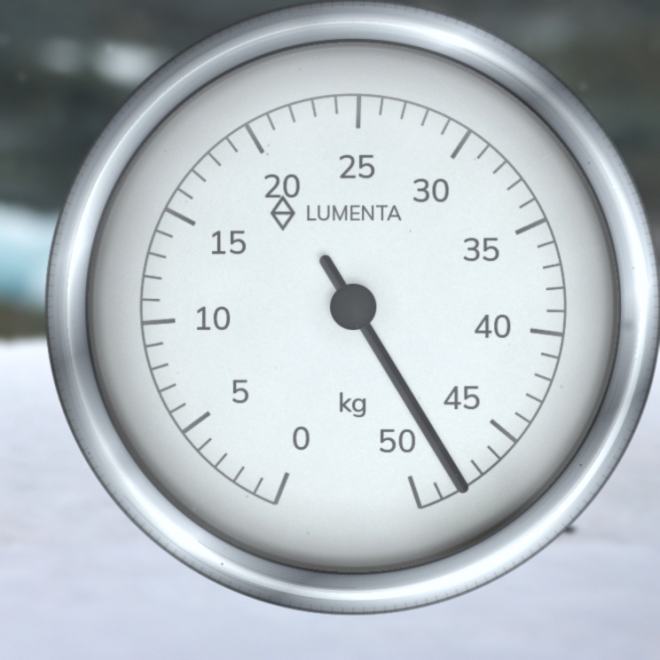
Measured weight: 48,kg
